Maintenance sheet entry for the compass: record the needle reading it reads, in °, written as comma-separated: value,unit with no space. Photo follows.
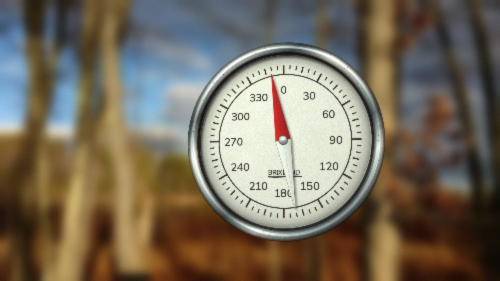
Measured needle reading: 350,°
